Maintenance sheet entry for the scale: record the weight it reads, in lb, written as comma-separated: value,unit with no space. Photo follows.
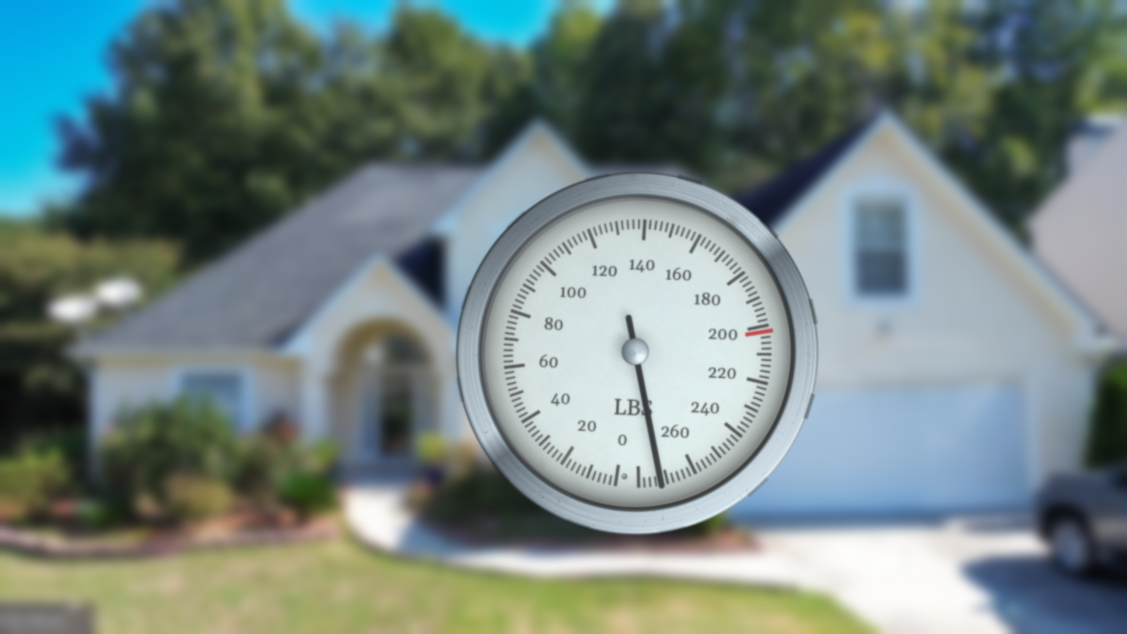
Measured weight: 272,lb
